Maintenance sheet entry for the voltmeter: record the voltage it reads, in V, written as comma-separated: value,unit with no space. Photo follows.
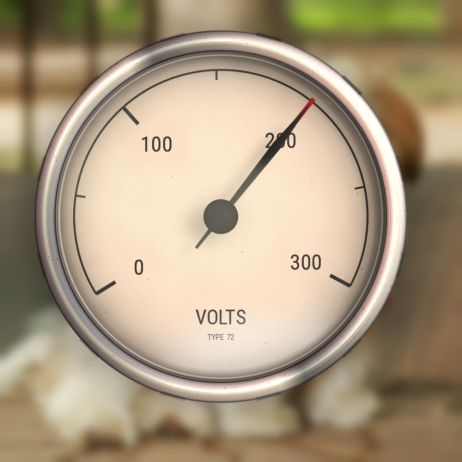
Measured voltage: 200,V
